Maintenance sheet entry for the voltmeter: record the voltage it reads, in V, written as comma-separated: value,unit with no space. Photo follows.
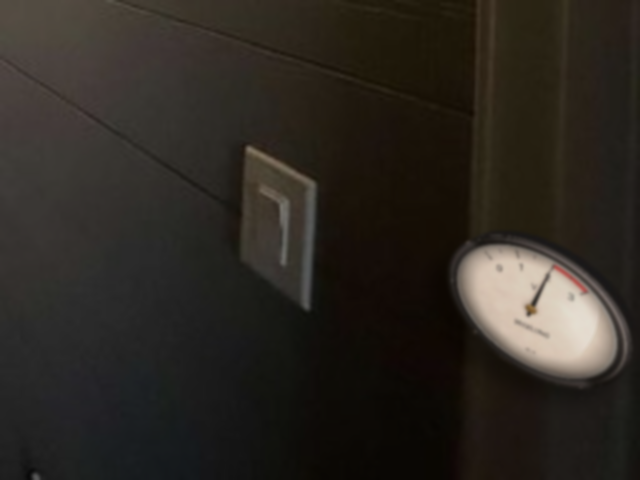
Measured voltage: 2,V
